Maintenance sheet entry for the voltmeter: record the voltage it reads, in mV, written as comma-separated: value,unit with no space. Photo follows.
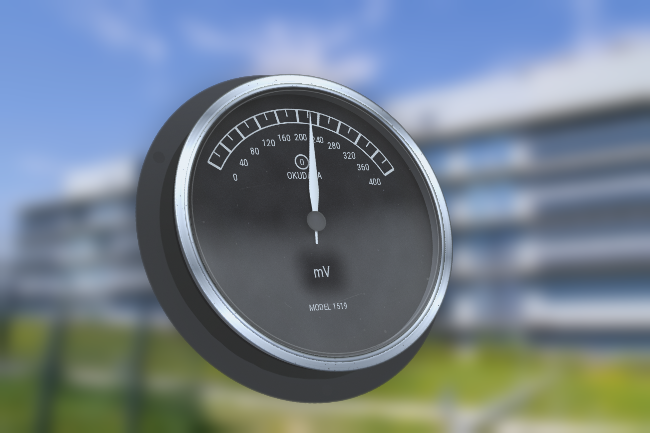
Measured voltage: 220,mV
